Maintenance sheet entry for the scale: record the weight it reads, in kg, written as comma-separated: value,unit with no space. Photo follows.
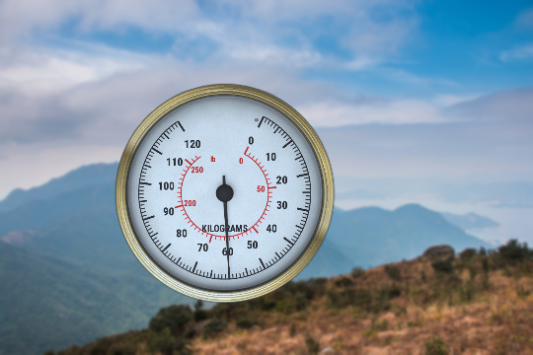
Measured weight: 60,kg
